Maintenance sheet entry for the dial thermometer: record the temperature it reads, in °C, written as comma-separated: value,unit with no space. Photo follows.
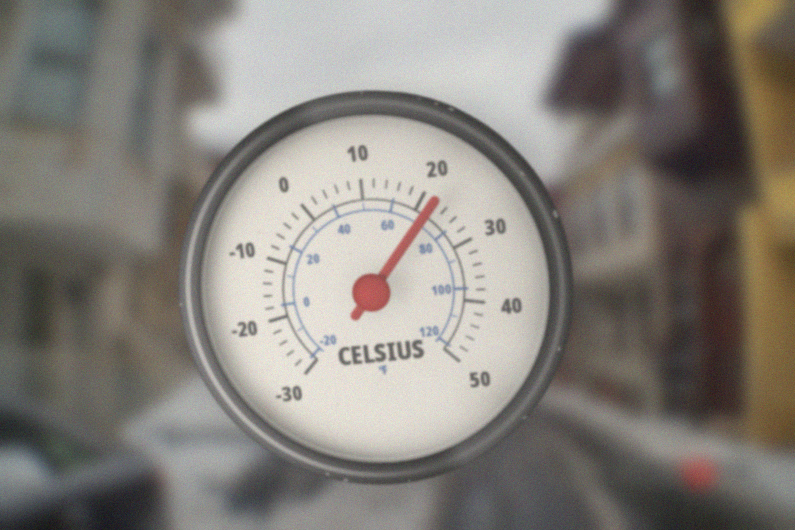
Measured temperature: 22,°C
